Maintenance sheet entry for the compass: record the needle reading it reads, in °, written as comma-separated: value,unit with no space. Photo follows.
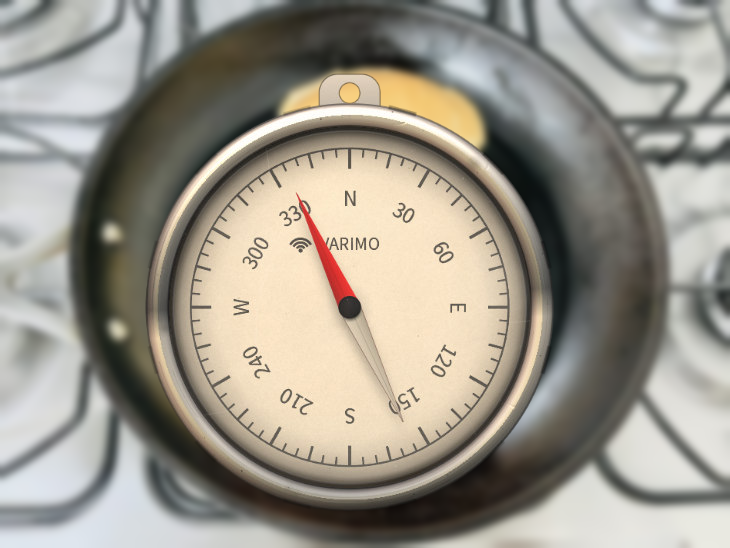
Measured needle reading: 335,°
